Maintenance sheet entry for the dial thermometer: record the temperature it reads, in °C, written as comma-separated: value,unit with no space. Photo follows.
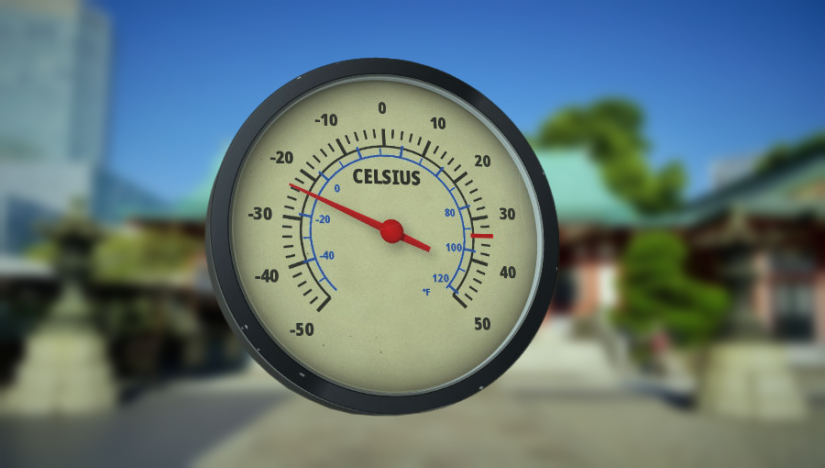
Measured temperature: -24,°C
